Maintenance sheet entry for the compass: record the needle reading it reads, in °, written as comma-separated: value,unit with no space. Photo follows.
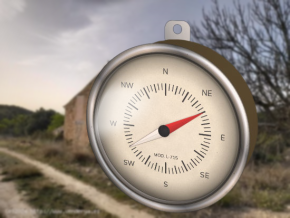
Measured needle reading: 60,°
